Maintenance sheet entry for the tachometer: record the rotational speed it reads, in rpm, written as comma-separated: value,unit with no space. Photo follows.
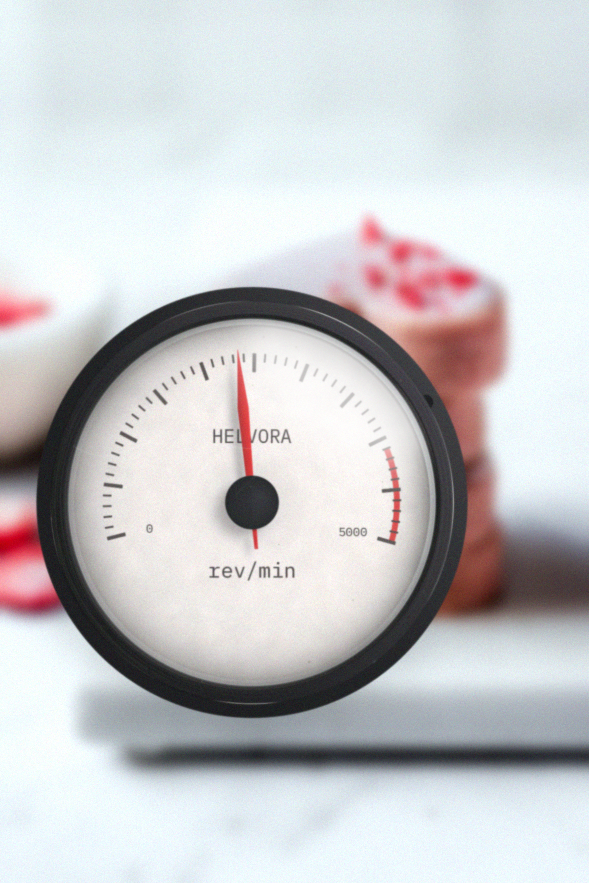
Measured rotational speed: 2350,rpm
